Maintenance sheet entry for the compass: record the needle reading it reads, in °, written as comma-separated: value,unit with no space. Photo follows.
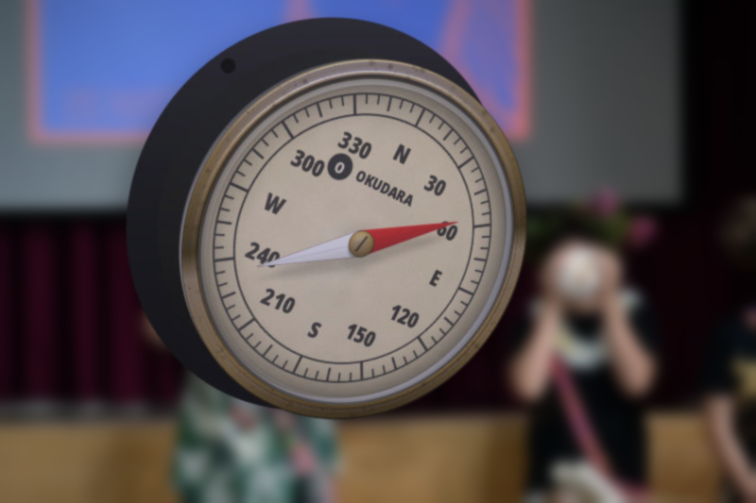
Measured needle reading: 55,°
